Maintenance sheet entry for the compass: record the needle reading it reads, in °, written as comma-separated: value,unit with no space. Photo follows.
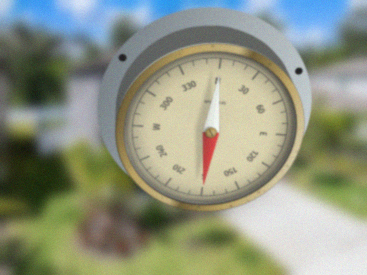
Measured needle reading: 180,°
